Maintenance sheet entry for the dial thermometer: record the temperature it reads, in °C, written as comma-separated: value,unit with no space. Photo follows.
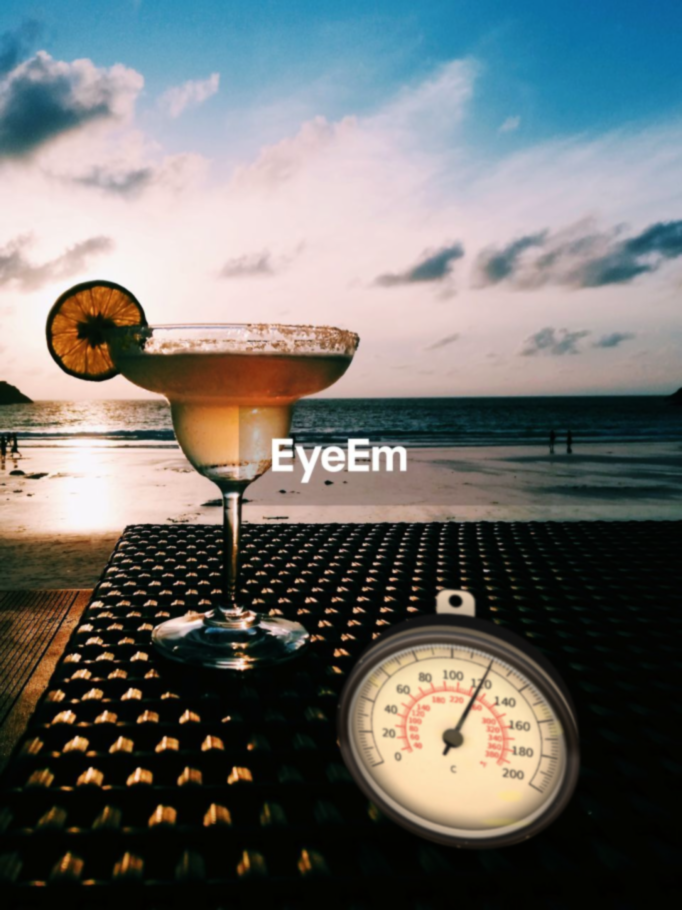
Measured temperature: 120,°C
